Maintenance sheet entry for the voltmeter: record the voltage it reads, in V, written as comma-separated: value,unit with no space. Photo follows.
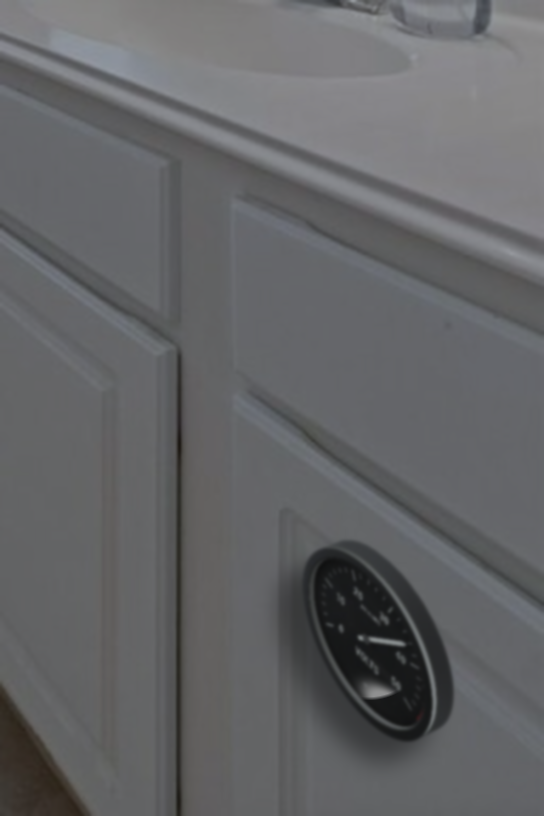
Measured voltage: 36,V
